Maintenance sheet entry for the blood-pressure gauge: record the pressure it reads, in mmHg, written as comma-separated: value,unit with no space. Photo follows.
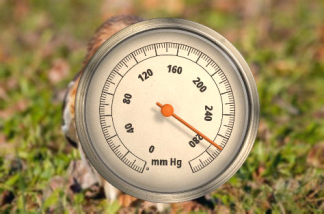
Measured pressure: 270,mmHg
